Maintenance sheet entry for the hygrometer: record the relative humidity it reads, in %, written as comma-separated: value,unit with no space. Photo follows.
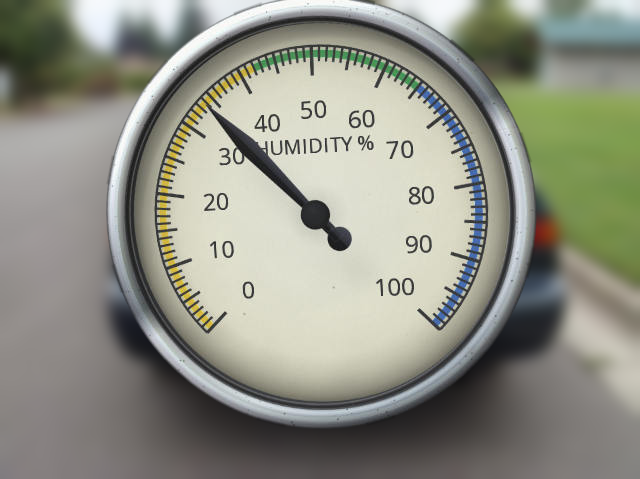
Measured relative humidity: 34,%
